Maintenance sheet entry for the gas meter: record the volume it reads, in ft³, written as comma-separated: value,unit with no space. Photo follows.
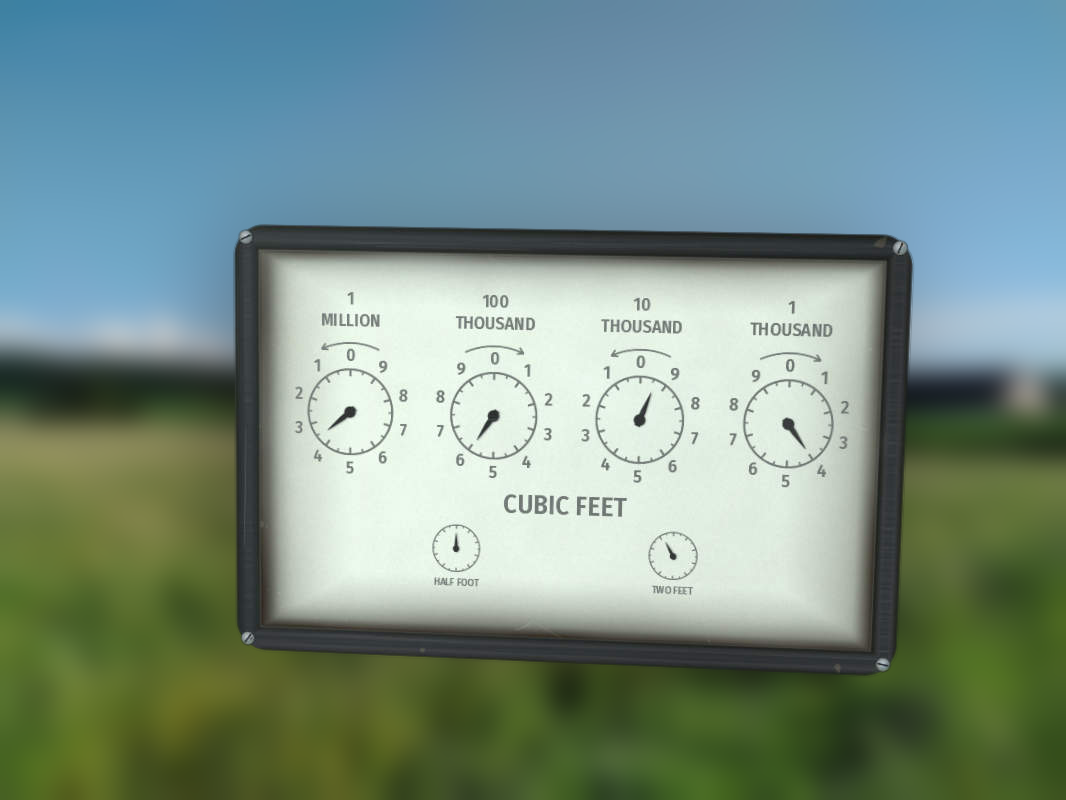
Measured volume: 359400,ft³
